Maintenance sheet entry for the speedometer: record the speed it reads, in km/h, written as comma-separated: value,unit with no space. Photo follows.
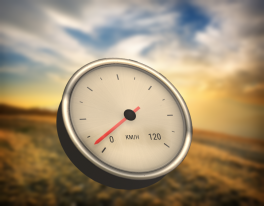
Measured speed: 5,km/h
